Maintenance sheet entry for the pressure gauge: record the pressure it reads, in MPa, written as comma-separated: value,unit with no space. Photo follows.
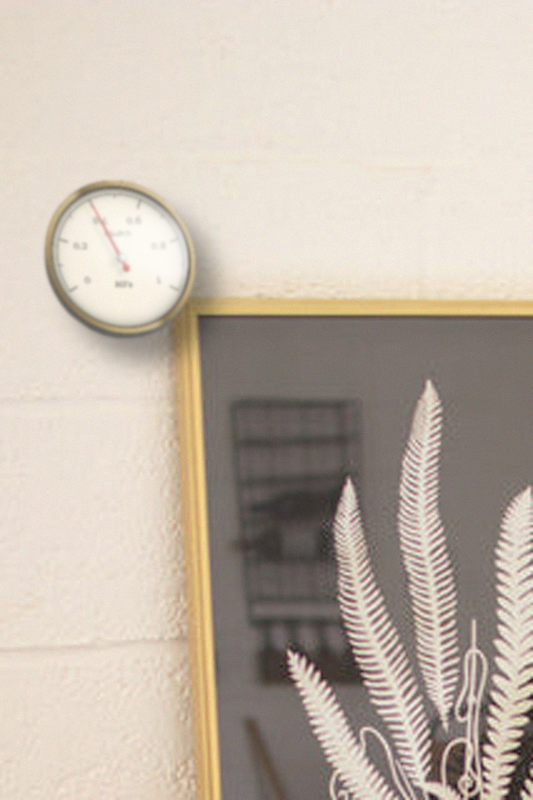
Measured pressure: 0.4,MPa
